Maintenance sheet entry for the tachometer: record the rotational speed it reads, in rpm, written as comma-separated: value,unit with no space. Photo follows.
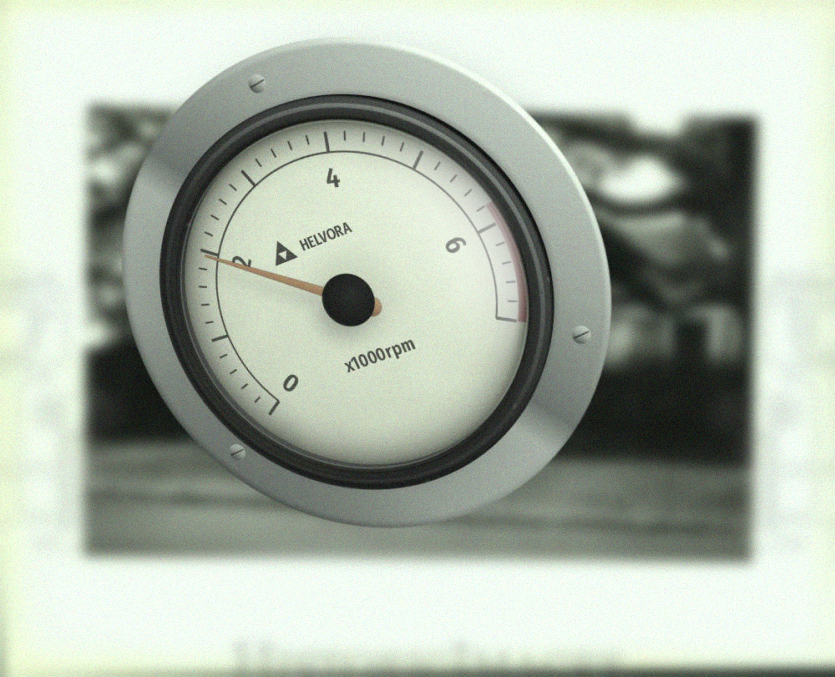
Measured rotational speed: 2000,rpm
